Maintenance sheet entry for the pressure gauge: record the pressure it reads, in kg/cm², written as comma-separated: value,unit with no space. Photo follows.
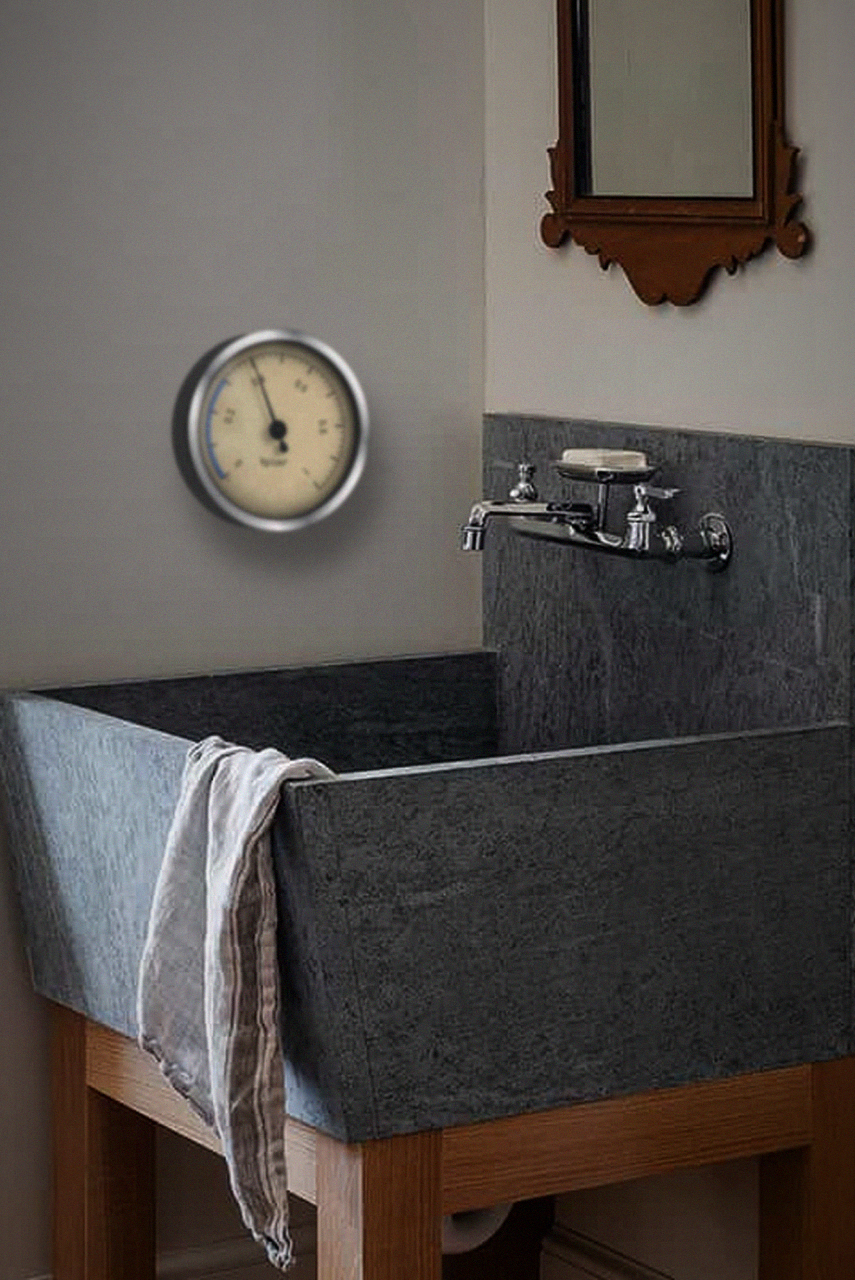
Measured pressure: 0.4,kg/cm²
